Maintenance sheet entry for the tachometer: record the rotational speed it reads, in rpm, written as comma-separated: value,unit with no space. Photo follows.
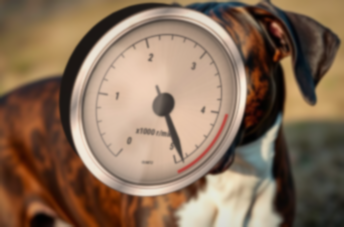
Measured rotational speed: 4900,rpm
